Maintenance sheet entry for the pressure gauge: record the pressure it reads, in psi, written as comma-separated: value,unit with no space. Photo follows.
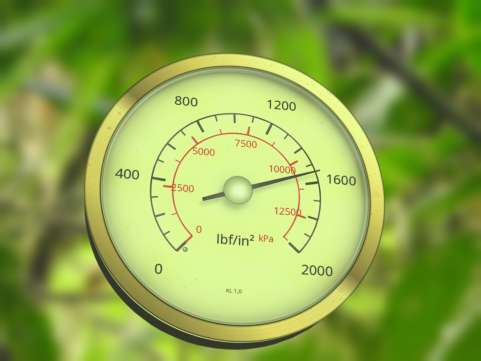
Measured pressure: 1550,psi
